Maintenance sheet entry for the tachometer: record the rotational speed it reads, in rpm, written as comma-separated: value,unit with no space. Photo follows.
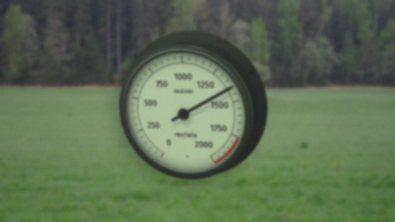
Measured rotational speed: 1400,rpm
